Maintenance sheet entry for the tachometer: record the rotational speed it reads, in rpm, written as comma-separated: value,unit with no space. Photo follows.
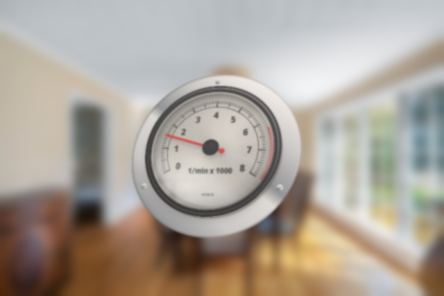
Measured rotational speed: 1500,rpm
